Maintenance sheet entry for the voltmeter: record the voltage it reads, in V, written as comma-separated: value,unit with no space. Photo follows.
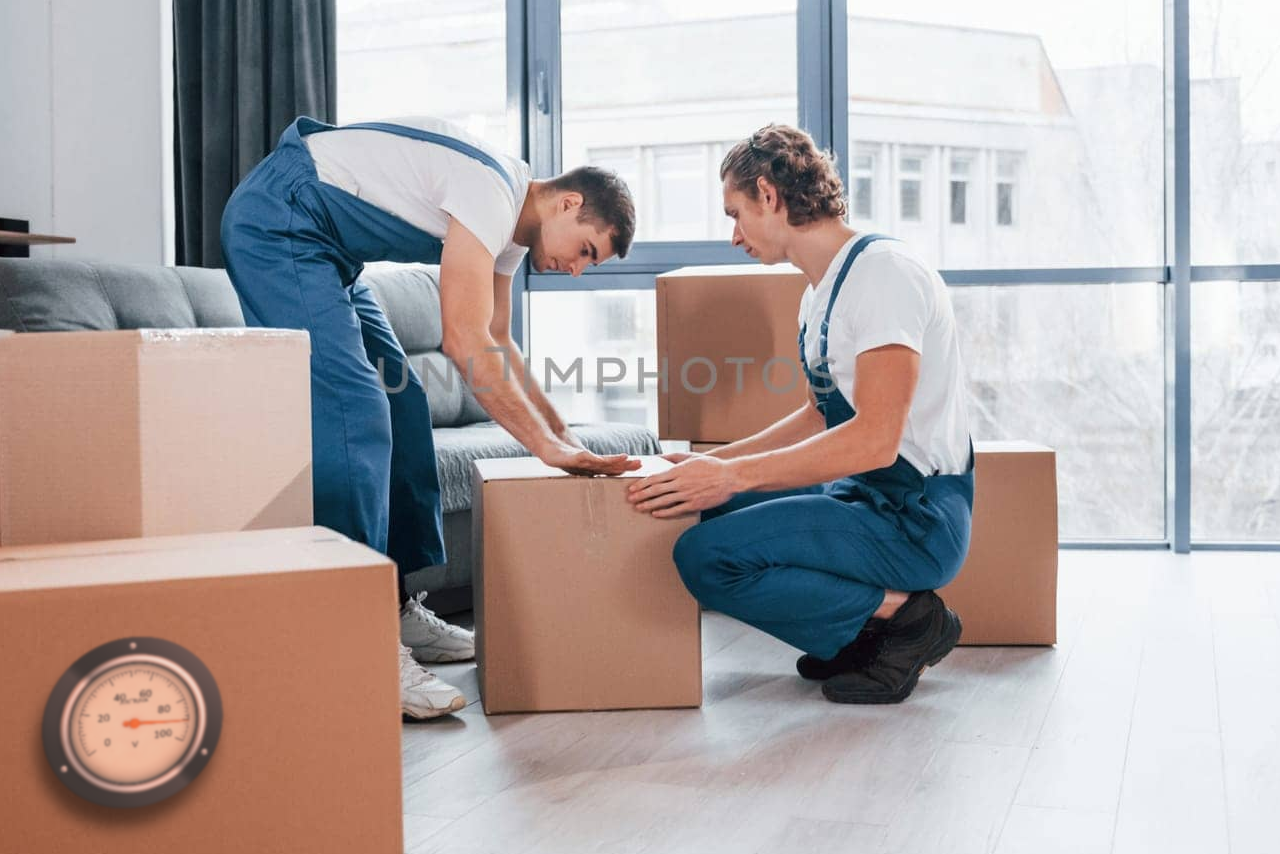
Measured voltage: 90,V
